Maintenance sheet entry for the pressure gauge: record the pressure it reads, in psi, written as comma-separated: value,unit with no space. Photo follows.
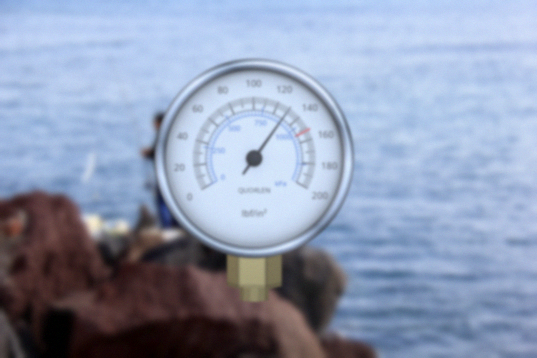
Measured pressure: 130,psi
